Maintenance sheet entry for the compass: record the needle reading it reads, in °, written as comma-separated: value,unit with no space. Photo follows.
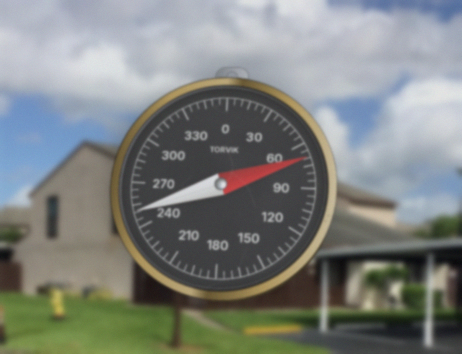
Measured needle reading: 70,°
